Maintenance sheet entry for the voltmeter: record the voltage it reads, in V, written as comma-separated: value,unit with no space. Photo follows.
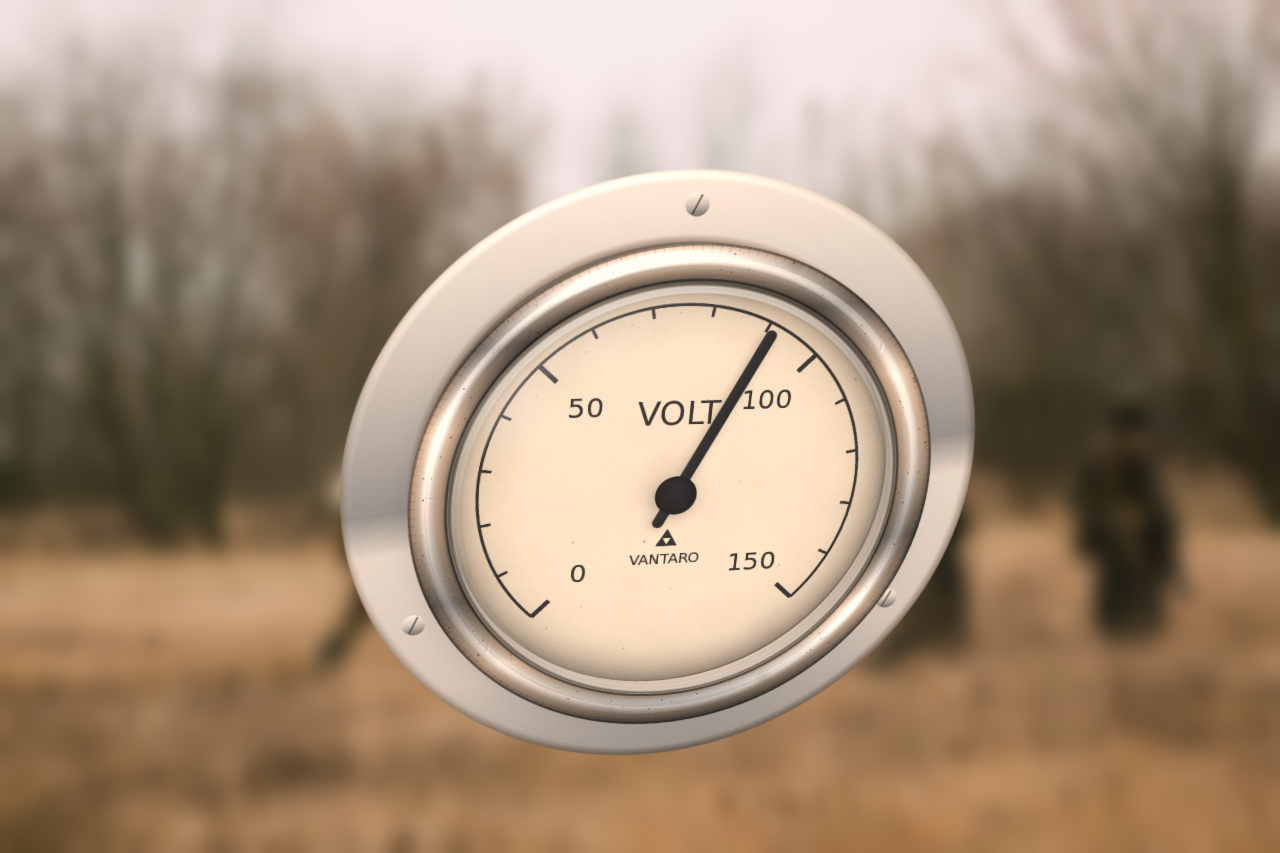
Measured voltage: 90,V
